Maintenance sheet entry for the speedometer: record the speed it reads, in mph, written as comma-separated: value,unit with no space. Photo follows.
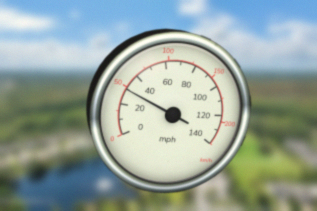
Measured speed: 30,mph
